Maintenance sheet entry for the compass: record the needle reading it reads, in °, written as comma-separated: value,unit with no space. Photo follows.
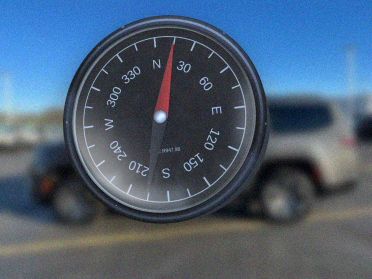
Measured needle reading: 15,°
